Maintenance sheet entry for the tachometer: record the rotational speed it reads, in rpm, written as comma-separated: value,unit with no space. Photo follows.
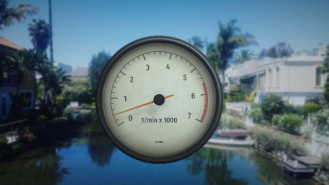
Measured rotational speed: 400,rpm
